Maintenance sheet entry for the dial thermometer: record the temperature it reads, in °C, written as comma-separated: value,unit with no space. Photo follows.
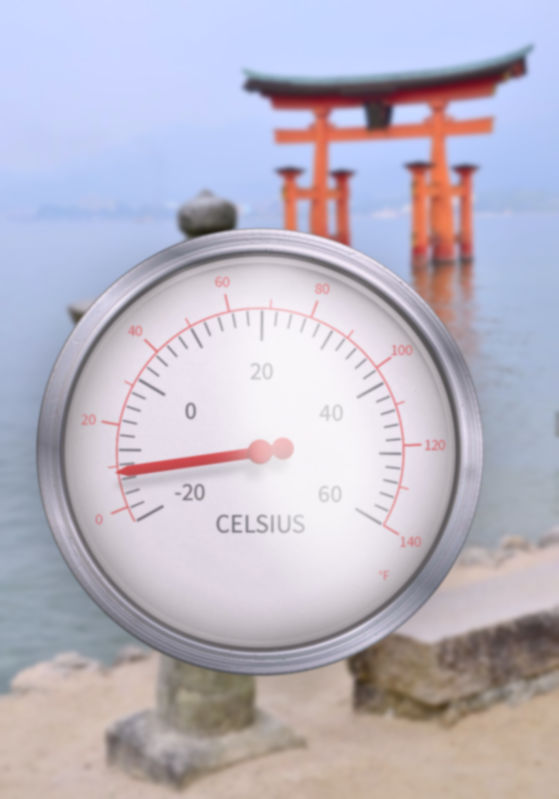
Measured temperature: -13,°C
